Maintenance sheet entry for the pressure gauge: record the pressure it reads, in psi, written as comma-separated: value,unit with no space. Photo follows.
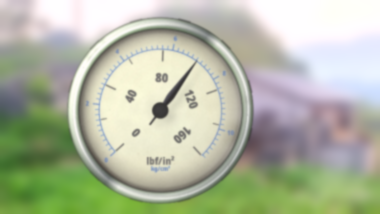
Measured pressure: 100,psi
